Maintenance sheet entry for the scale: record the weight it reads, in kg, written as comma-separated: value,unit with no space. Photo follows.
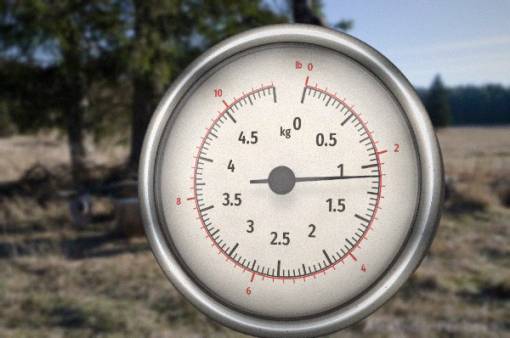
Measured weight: 1.1,kg
